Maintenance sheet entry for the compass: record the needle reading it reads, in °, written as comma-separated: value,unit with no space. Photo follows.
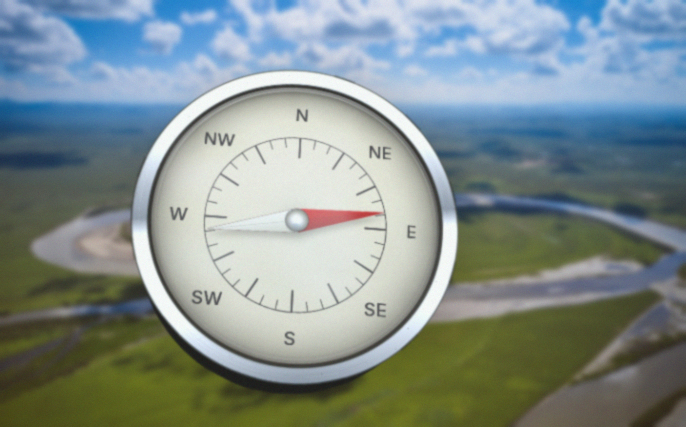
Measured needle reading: 80,°
